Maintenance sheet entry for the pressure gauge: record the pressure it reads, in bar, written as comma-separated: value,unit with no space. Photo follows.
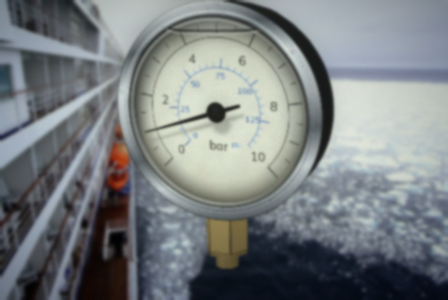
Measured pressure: 1,bar
